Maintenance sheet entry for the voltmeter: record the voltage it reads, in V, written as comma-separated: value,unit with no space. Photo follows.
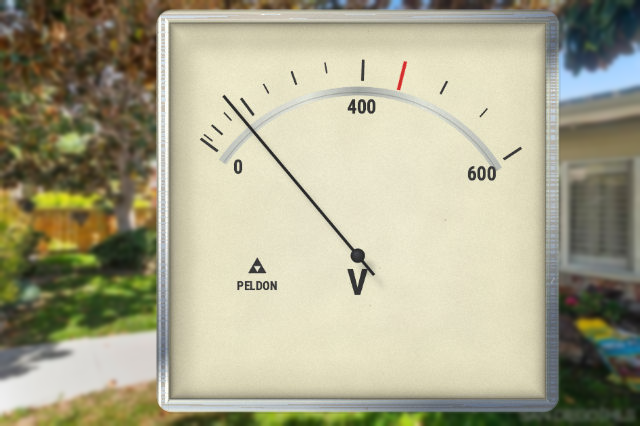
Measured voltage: 175,V
